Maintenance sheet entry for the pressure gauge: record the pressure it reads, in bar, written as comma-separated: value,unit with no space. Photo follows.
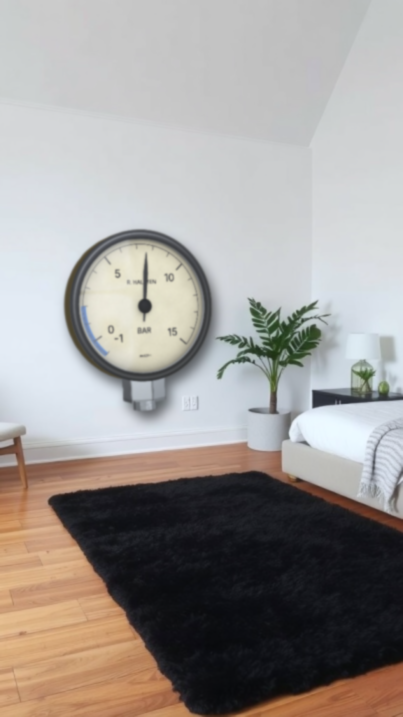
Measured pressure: 7.5,bar
